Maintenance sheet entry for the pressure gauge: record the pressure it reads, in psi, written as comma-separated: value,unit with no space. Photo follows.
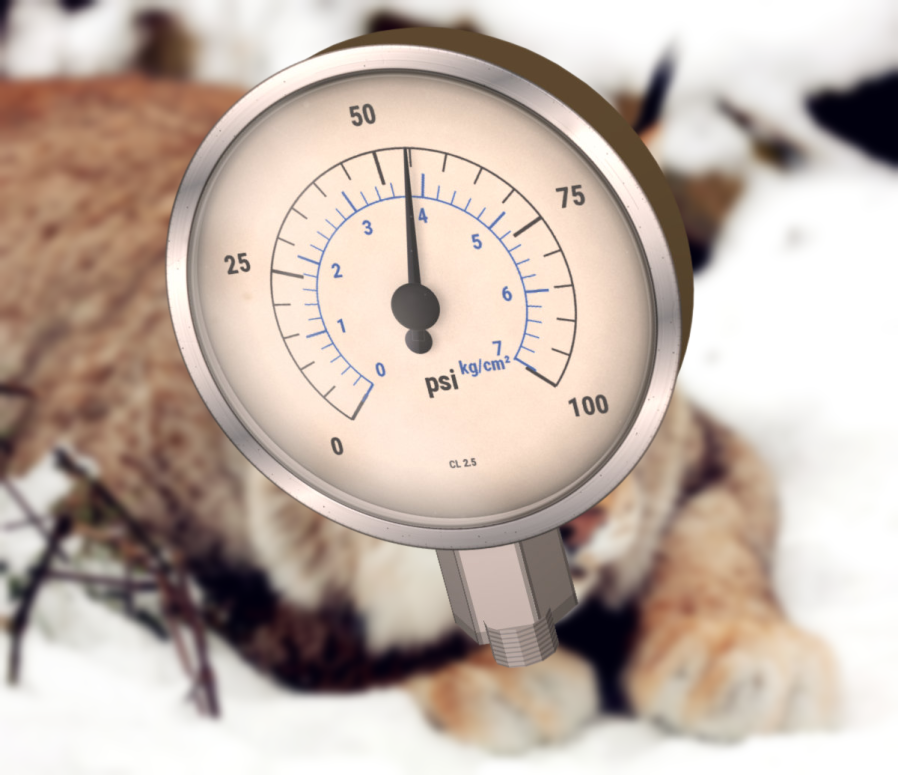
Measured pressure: 55,psi
